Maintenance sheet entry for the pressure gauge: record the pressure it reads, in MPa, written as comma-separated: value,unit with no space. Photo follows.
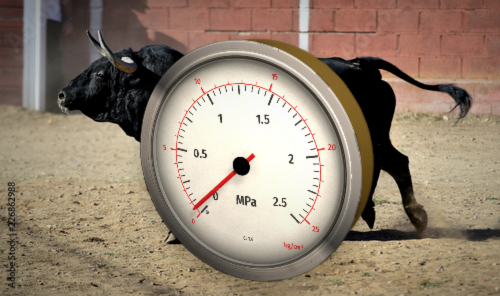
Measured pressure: 0.05,MPa
